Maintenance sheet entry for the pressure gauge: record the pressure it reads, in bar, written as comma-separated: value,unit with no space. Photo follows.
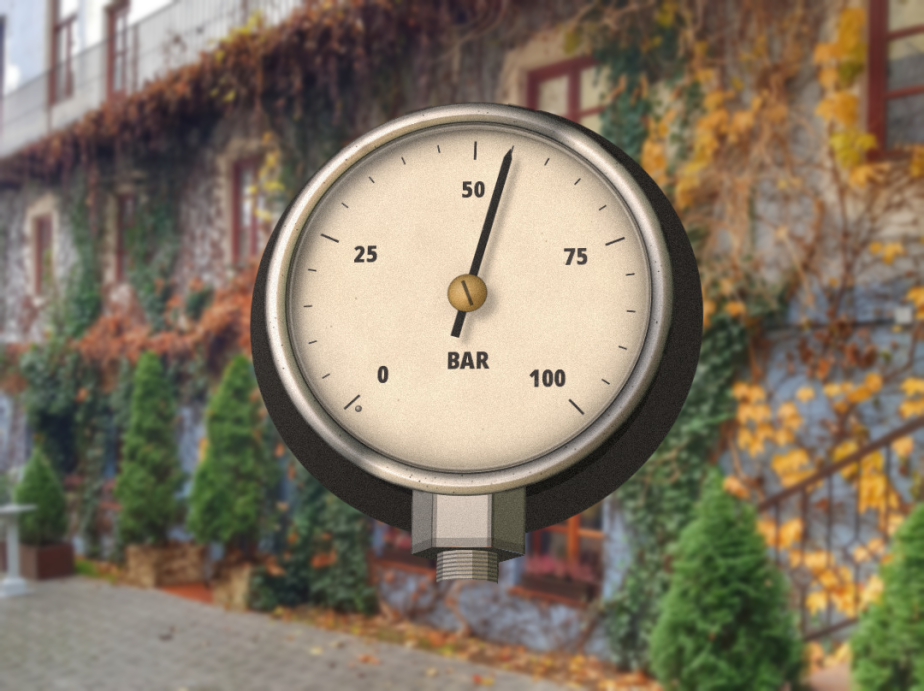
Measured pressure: 55,bar
